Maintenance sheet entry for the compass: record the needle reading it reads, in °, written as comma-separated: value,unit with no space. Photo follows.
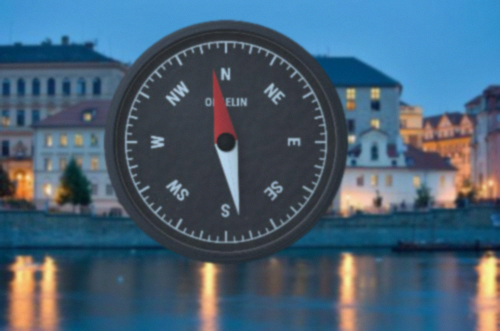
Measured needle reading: 350,°
